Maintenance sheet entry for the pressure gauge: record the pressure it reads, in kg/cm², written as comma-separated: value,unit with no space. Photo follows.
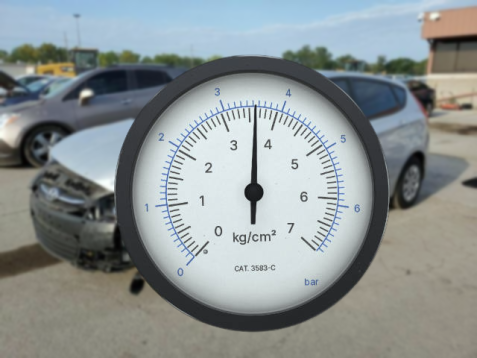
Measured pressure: 3.6,kg/cm²
